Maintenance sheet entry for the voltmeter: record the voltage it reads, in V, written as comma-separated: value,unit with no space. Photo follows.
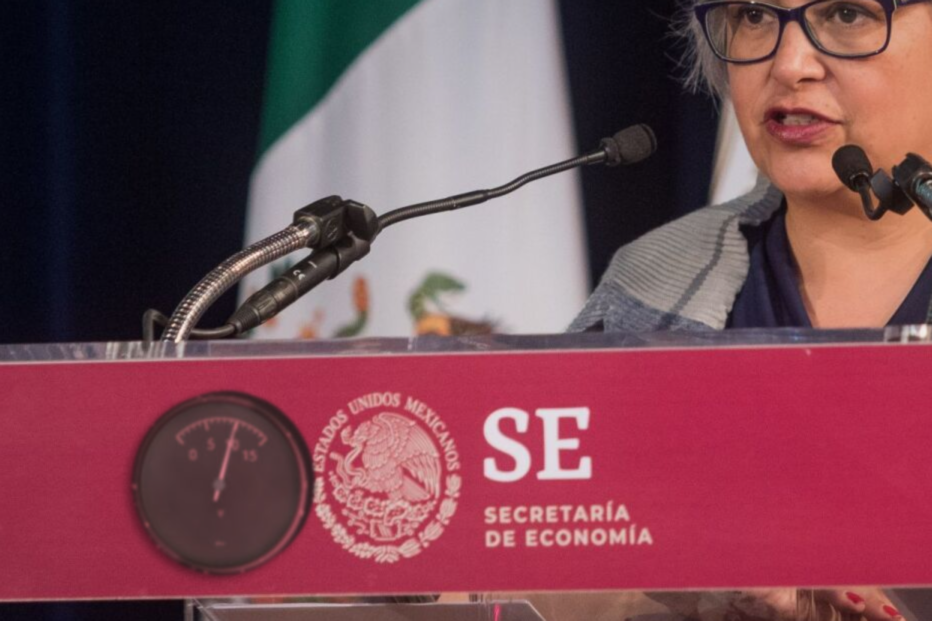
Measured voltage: 10,V
